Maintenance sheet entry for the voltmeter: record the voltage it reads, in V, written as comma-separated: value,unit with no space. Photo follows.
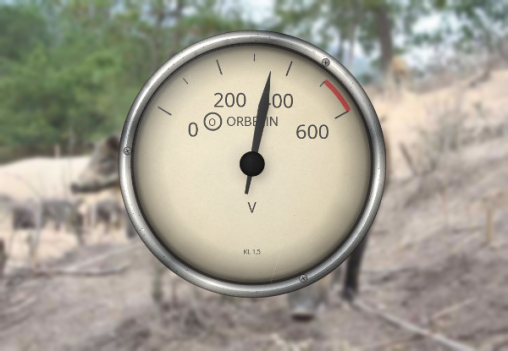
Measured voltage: 350,V
